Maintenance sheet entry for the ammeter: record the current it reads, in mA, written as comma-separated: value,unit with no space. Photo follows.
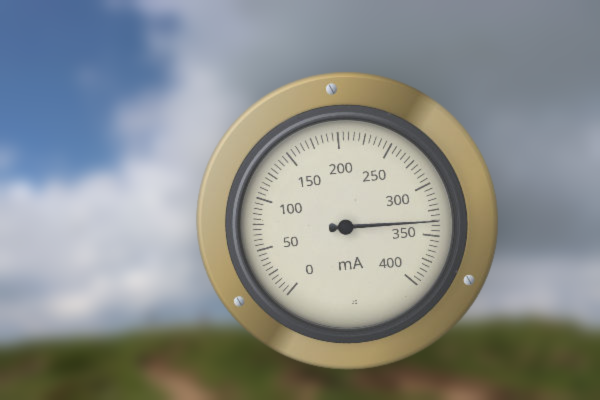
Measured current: 335,mA
